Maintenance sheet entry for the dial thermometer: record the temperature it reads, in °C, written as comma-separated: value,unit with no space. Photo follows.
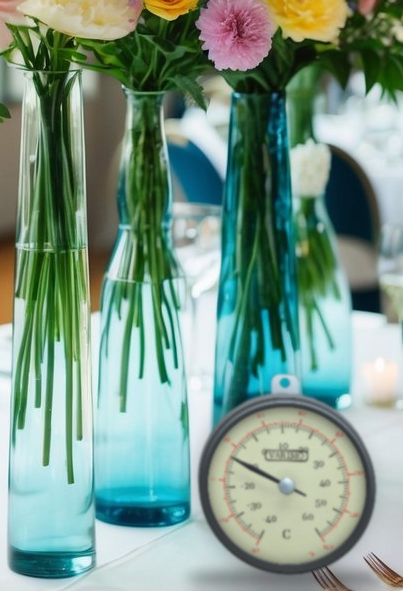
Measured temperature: -10,°C
